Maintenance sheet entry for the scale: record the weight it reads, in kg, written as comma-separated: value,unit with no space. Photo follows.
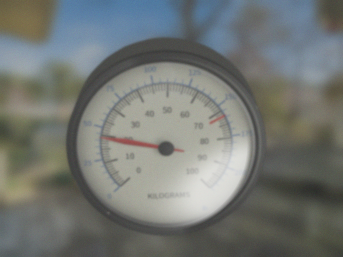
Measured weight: 20,kg
